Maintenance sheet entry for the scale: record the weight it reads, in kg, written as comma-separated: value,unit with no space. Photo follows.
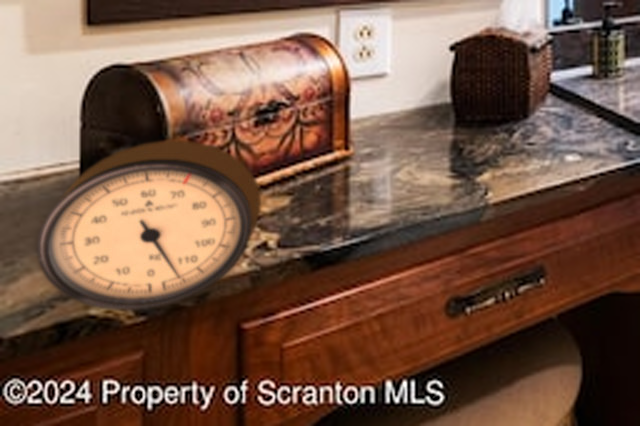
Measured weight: 115,kg
